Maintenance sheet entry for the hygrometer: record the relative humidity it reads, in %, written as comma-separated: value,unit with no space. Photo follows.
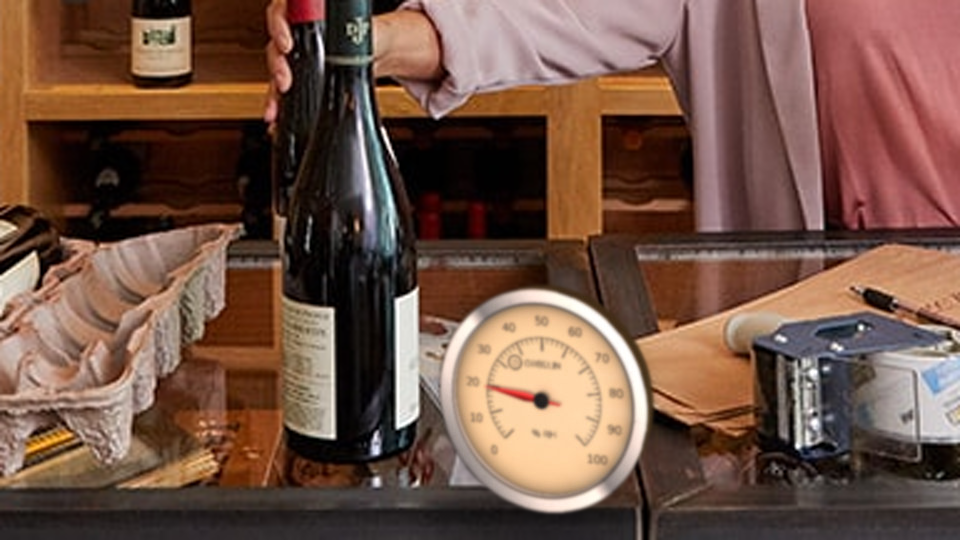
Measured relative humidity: 20,%
